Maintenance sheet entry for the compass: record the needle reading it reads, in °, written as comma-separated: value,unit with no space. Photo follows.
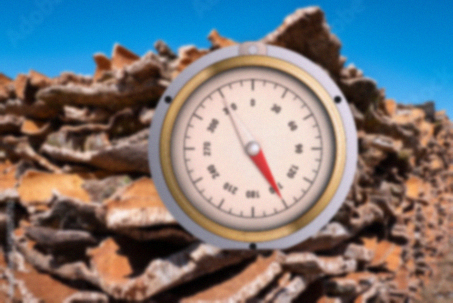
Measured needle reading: 150,°
